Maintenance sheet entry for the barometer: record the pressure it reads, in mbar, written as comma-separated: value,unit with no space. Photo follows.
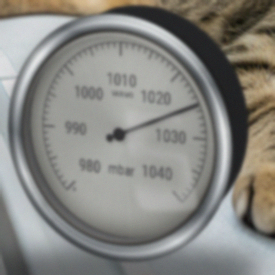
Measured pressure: 1025,mbar
